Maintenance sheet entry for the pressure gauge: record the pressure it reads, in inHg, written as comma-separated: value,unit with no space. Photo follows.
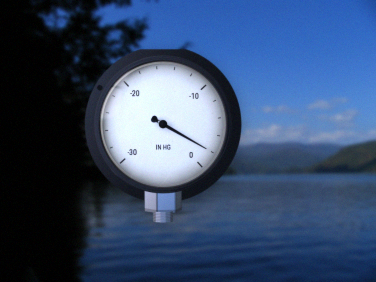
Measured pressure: -2,inHg
